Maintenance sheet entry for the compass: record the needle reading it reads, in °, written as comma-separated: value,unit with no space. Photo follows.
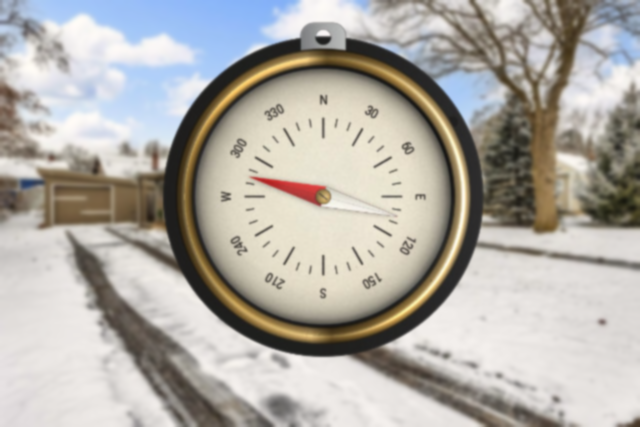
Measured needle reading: 285,°
